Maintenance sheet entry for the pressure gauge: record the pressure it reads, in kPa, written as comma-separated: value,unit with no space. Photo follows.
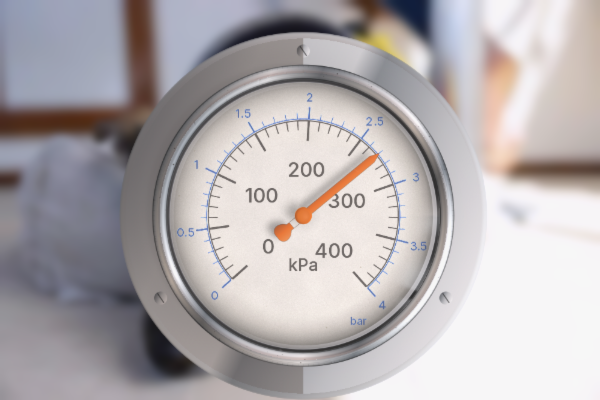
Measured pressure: 270,kPa
